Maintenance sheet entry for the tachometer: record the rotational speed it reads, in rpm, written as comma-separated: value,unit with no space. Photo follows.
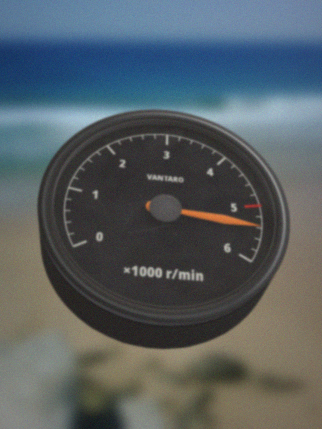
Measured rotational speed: 5400,rpm
